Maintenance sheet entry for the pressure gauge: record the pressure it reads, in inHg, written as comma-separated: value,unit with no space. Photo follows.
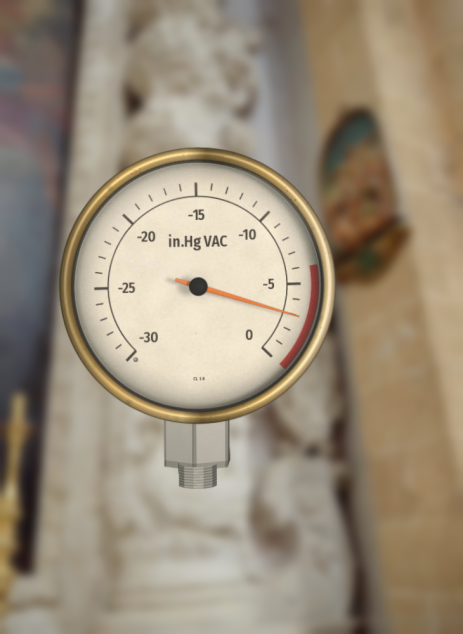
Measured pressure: -3,inHg
